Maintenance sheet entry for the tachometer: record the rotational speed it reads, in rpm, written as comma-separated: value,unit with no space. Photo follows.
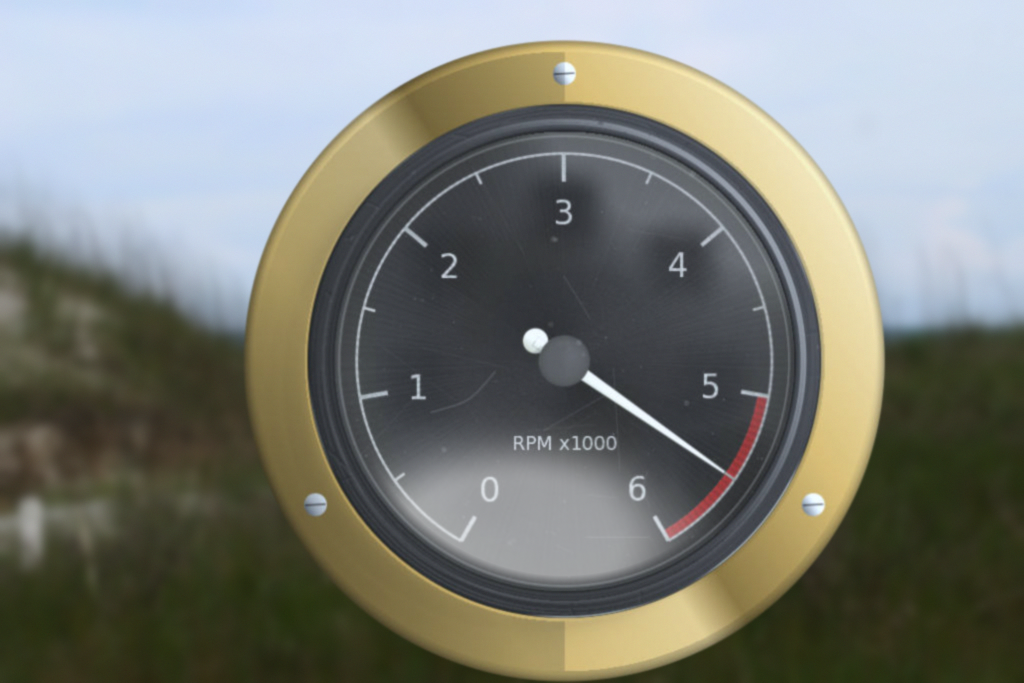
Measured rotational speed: 5500,rpm
